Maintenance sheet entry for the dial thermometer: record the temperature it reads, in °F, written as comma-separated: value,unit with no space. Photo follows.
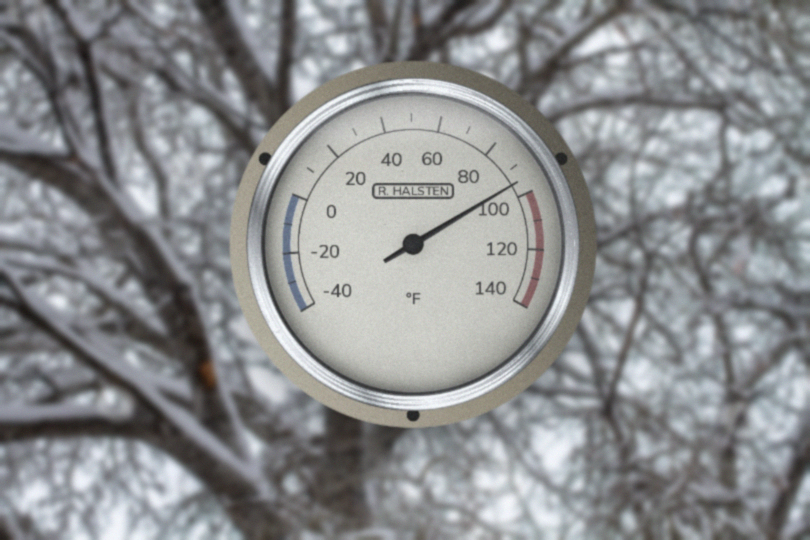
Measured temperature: 95,°F
